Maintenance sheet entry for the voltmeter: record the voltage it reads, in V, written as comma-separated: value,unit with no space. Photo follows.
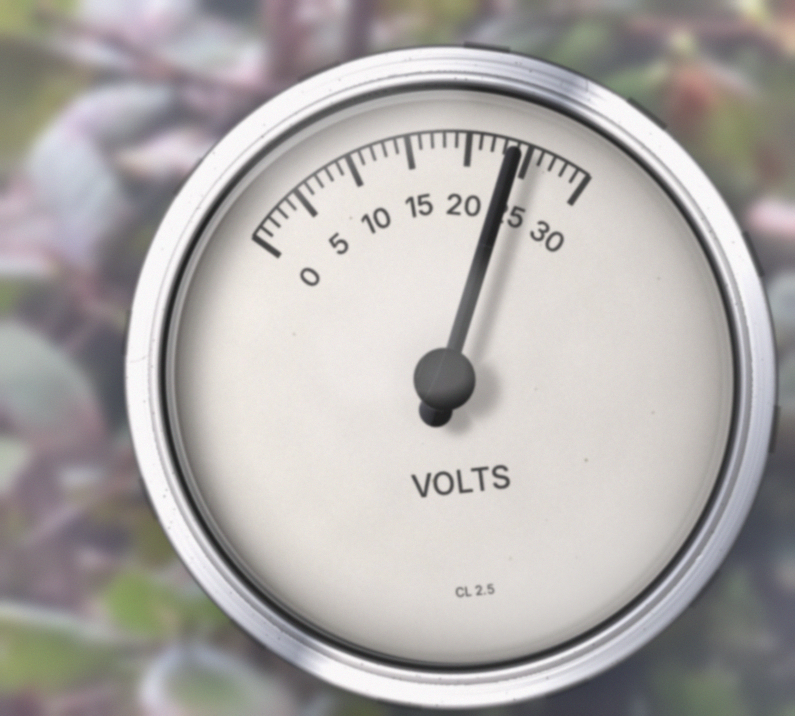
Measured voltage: 24,V
